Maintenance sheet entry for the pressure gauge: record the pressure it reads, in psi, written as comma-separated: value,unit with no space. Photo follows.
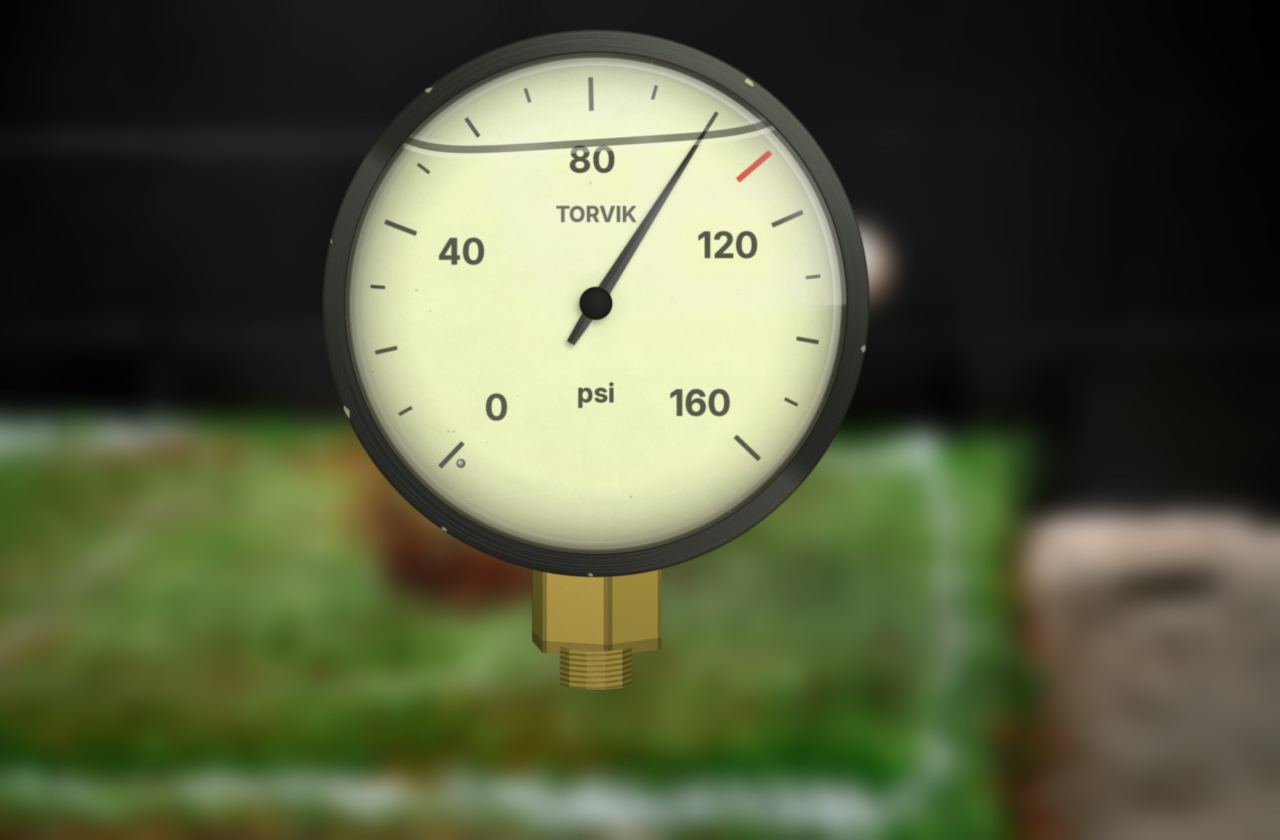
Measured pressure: 100,psi
